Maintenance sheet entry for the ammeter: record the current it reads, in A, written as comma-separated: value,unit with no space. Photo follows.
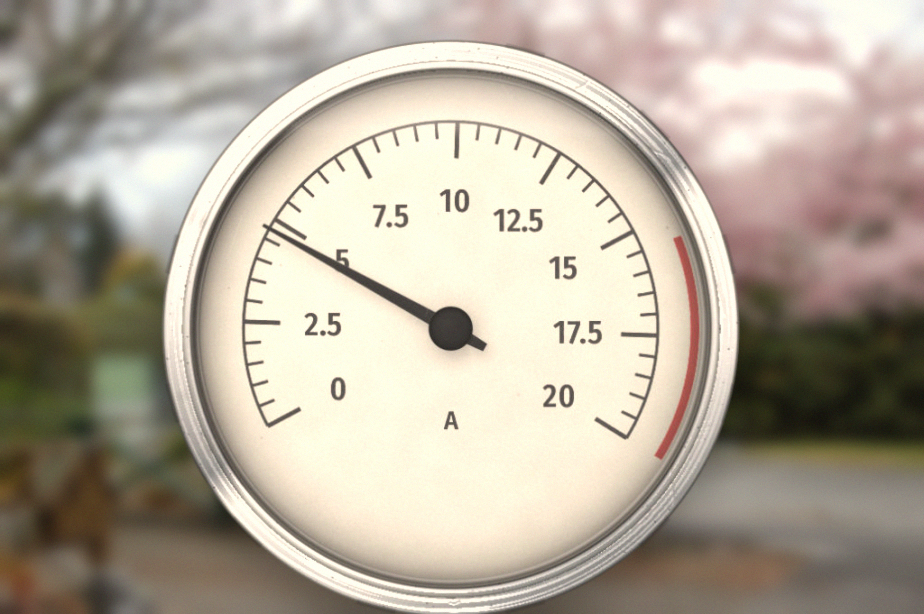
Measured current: 4.75,A
